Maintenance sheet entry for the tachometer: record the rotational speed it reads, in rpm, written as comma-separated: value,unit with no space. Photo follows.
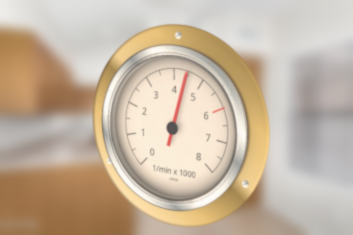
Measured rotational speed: 4500,rpm
